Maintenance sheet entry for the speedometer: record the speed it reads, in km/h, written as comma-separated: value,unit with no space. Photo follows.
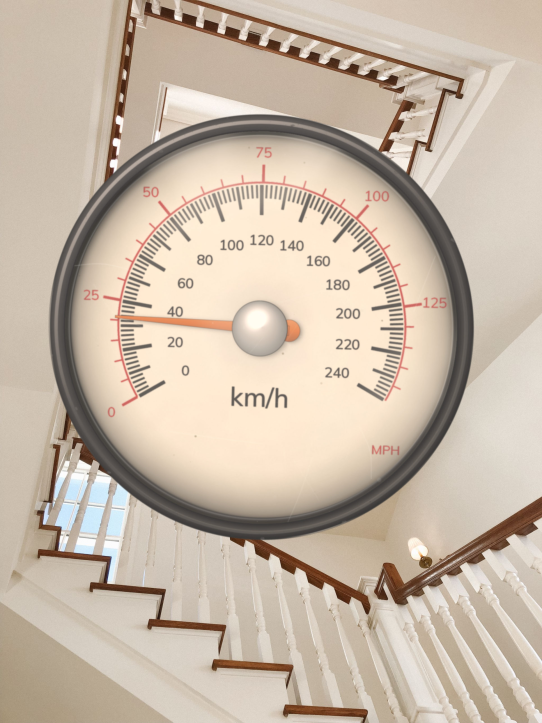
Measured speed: 34,km/h
